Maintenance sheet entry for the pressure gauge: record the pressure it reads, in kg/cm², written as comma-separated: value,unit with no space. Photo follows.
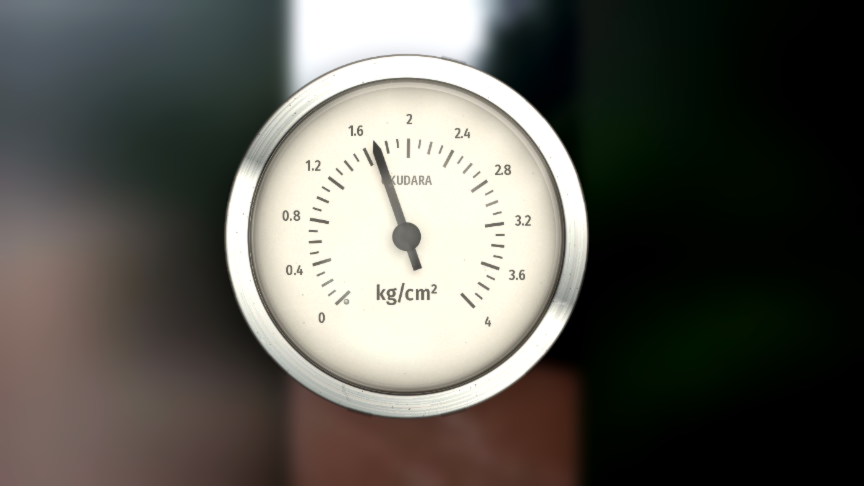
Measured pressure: 1.7,kg/cm²
